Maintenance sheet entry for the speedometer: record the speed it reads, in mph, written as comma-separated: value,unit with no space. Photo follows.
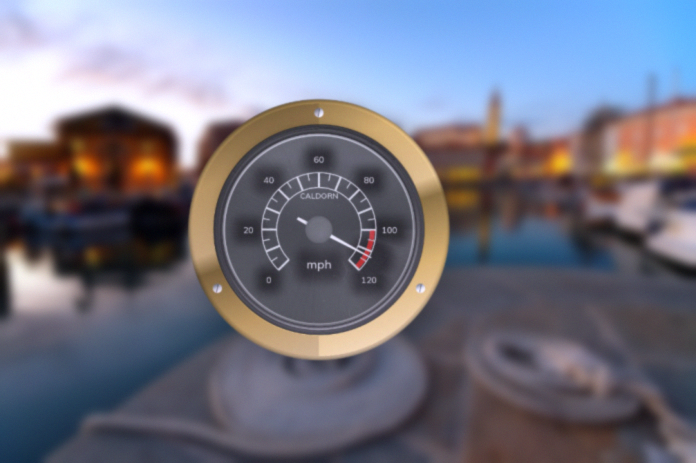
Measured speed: 112.5,mph
